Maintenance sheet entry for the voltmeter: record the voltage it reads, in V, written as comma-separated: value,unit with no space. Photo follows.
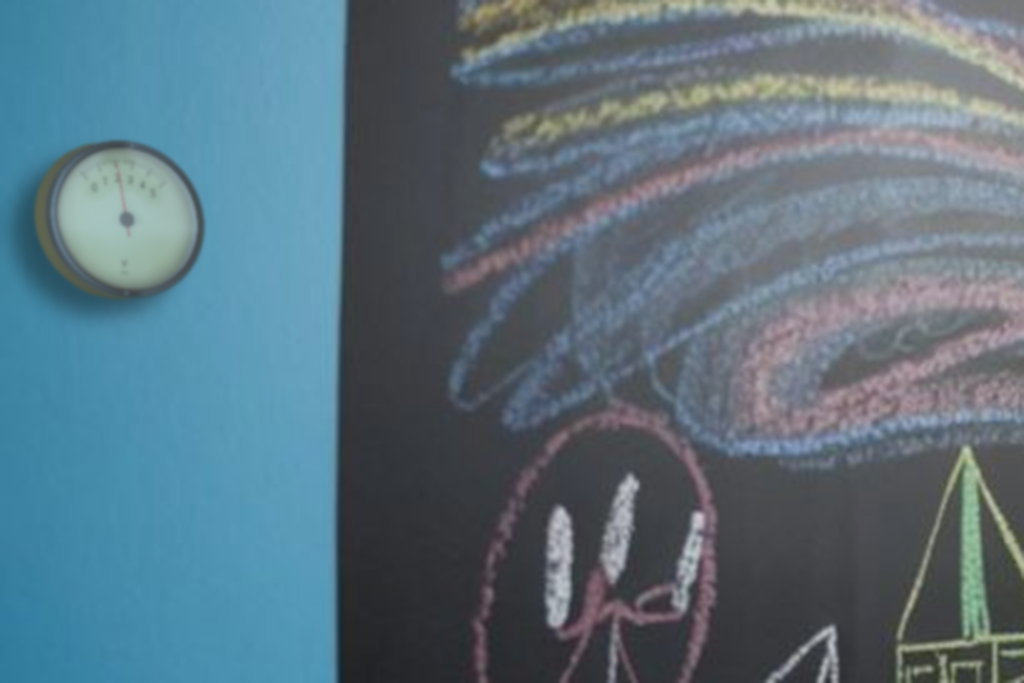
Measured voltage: 2,V
